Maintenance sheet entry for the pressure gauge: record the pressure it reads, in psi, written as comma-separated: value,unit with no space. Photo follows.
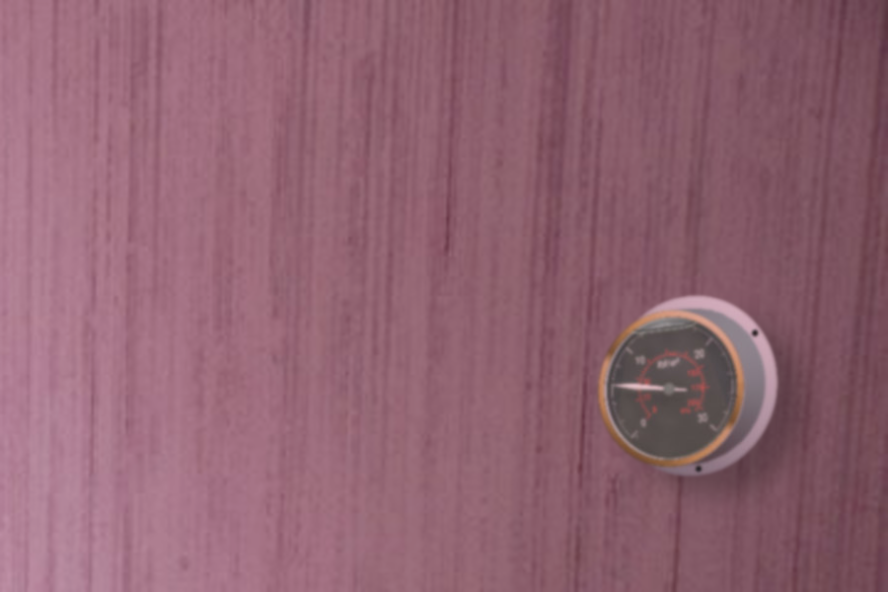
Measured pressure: 6,psi
